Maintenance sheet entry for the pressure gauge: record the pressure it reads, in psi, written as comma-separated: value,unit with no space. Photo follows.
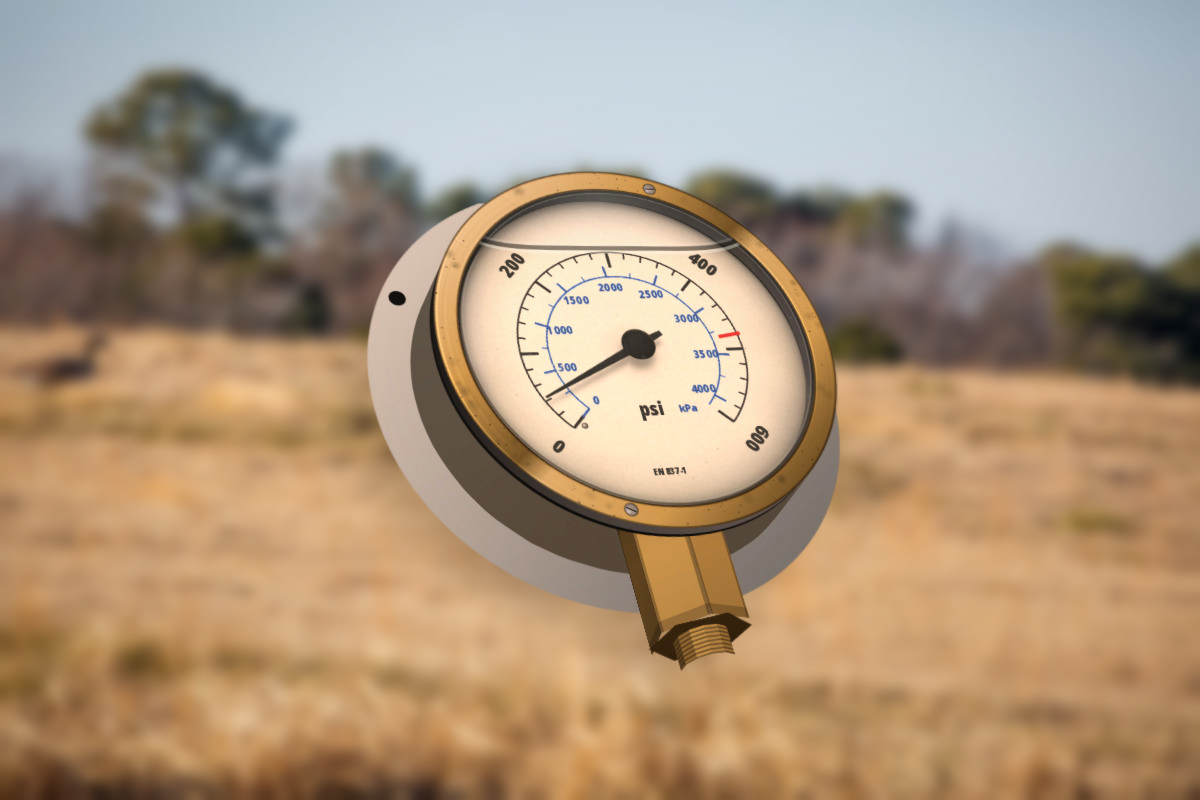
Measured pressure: 40,psi
